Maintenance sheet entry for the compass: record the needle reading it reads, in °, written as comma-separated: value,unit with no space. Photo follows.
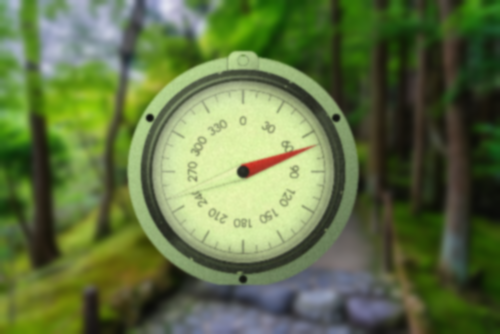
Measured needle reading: 70,°
